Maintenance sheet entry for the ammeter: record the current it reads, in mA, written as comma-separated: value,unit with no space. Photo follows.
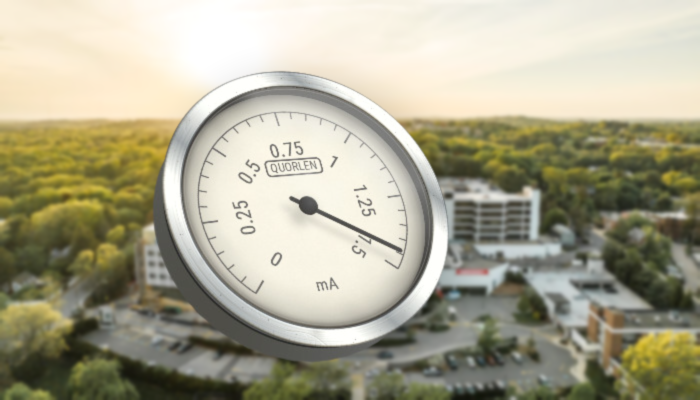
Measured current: 1.45,mA
